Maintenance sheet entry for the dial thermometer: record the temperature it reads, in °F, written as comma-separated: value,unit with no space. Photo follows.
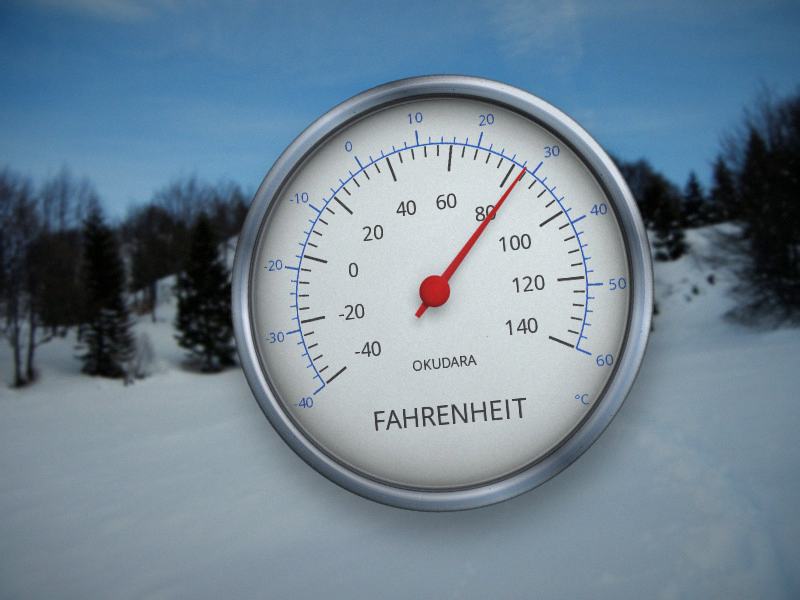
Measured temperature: 84,°F
